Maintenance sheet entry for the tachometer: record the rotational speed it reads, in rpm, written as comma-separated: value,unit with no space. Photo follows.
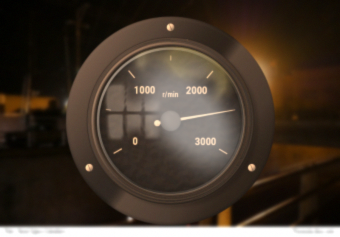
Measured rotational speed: 2500,rpm
